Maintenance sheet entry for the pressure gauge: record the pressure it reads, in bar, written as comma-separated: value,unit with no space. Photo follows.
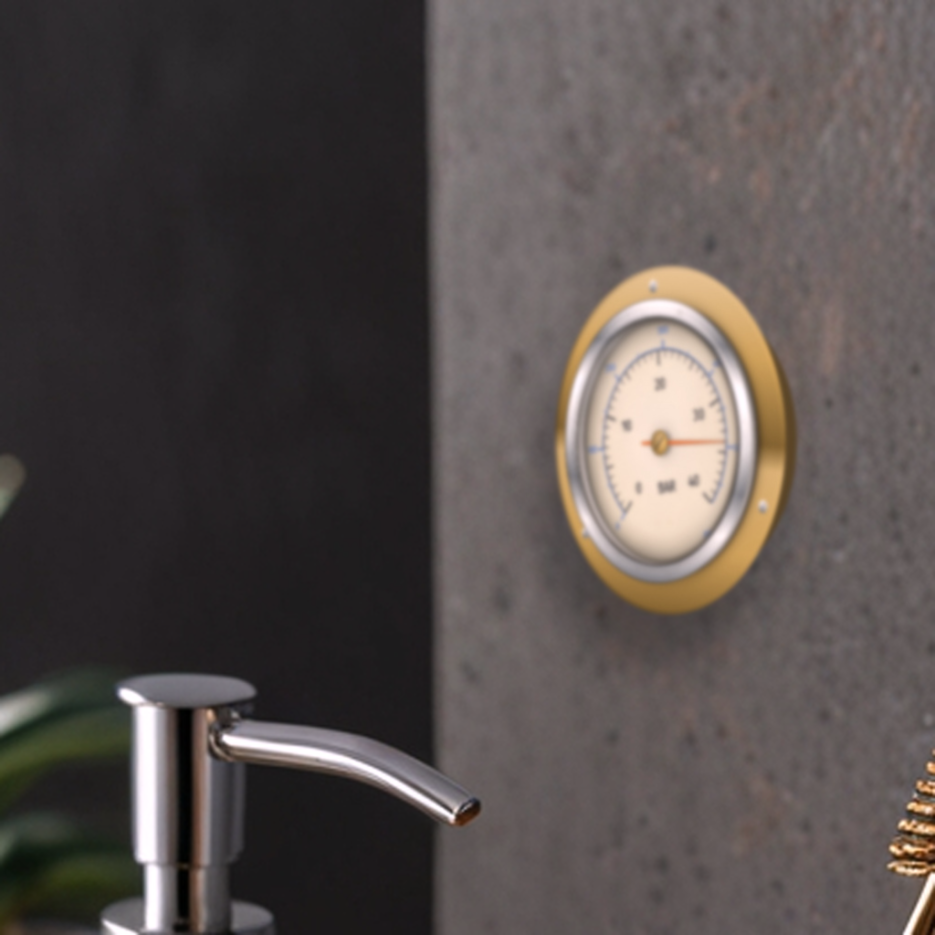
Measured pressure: 34,bar
